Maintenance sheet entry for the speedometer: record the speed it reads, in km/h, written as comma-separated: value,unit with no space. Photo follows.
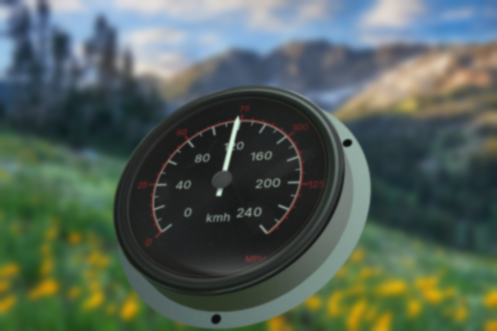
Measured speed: 120,km/h
